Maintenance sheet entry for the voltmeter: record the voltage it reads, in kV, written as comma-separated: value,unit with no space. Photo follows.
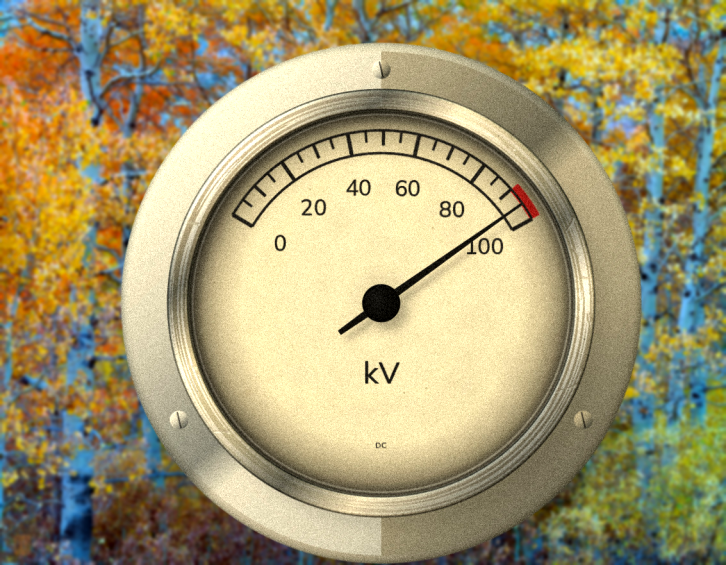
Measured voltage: 95,kV
